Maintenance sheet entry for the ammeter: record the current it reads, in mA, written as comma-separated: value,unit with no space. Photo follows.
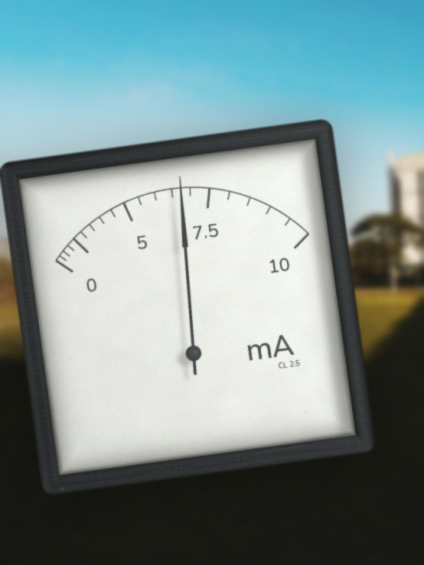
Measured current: 6.75,mA
